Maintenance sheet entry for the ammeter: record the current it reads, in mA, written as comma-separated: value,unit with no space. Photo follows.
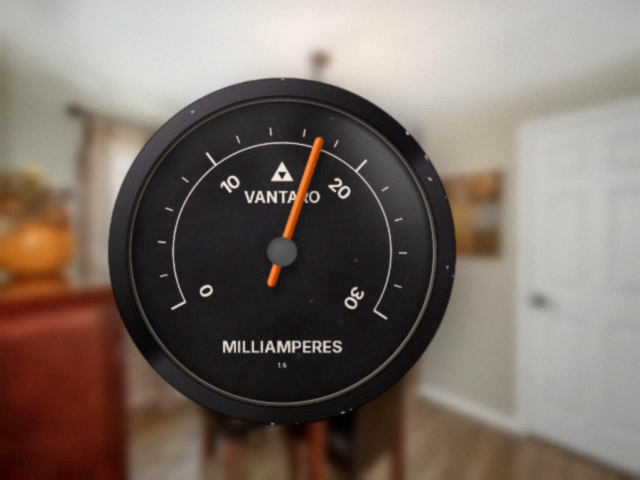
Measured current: 17,mA
